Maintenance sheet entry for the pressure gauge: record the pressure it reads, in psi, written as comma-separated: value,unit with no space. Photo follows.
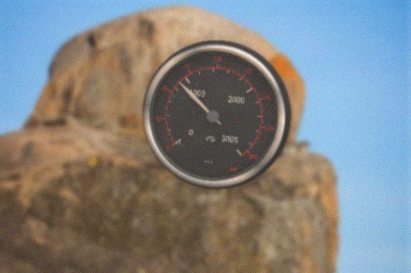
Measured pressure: 900,psi
